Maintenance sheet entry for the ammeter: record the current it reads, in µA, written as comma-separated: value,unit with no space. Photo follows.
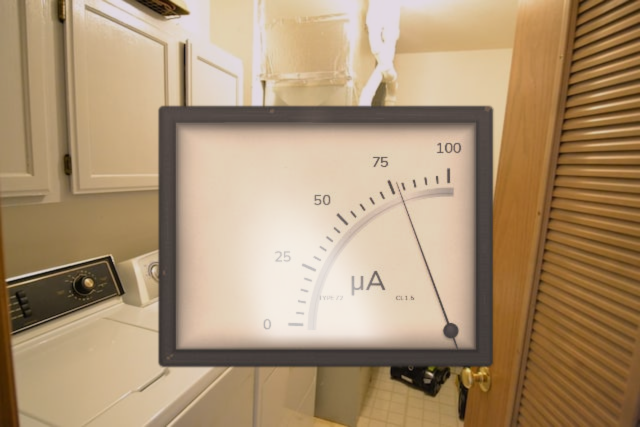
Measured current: 77.5,µA
